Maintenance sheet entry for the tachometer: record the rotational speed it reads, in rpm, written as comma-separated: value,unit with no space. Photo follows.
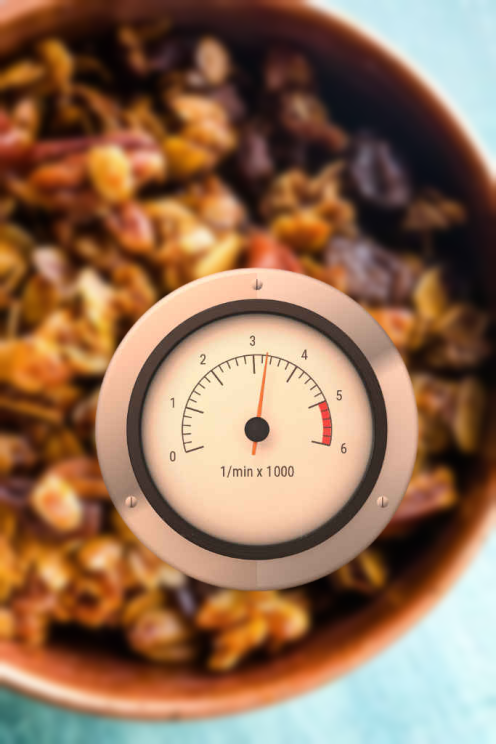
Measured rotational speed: 3300,rpm
